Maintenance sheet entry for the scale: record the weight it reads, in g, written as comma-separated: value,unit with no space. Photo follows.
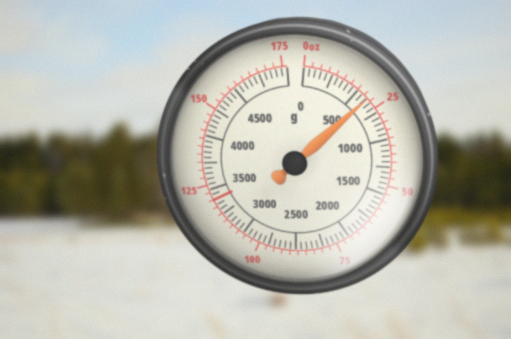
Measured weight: 600,g
